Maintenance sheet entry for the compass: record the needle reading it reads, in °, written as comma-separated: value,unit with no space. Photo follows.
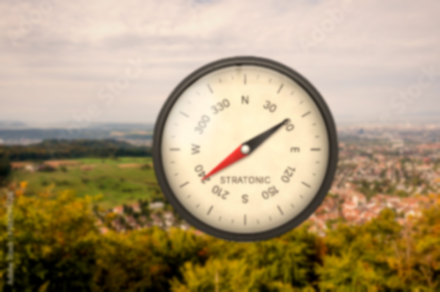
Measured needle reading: 235,°
